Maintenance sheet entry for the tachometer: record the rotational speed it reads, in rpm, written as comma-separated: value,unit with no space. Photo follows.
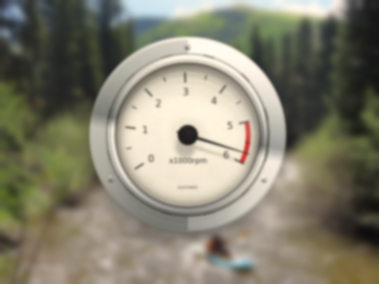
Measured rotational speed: 5750,rpm
